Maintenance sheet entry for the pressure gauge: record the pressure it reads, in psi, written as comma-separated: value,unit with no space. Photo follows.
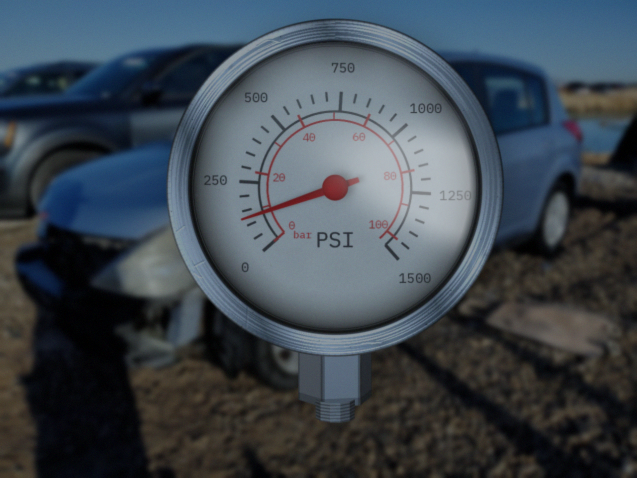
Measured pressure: 125,psi
